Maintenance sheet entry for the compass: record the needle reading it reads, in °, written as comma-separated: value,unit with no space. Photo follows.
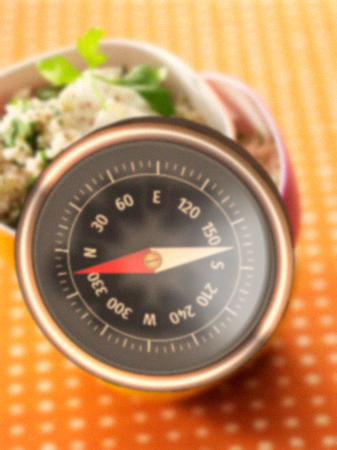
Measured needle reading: 345,°
